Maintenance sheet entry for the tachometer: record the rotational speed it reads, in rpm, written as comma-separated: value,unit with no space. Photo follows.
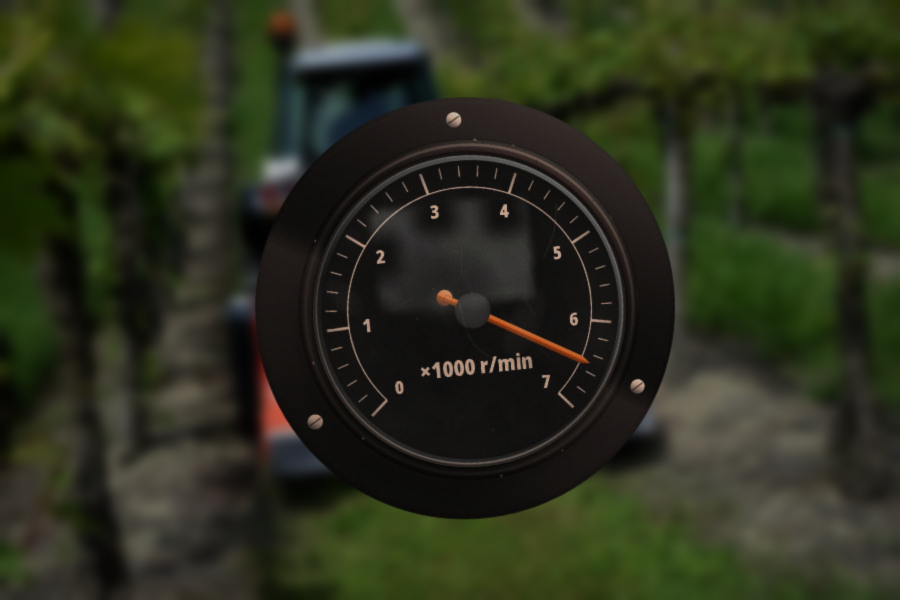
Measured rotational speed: 6500,rpm
